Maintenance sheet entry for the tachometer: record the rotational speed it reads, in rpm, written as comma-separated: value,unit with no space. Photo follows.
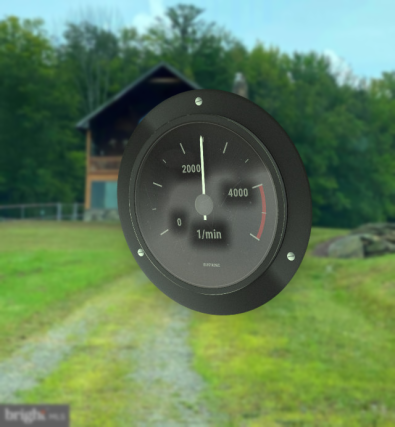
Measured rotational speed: 2500,rpm
